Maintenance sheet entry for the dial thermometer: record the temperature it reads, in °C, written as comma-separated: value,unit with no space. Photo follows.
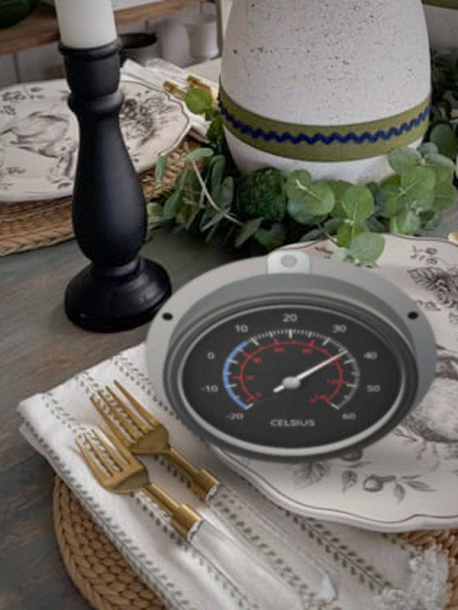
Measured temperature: 35,°C
